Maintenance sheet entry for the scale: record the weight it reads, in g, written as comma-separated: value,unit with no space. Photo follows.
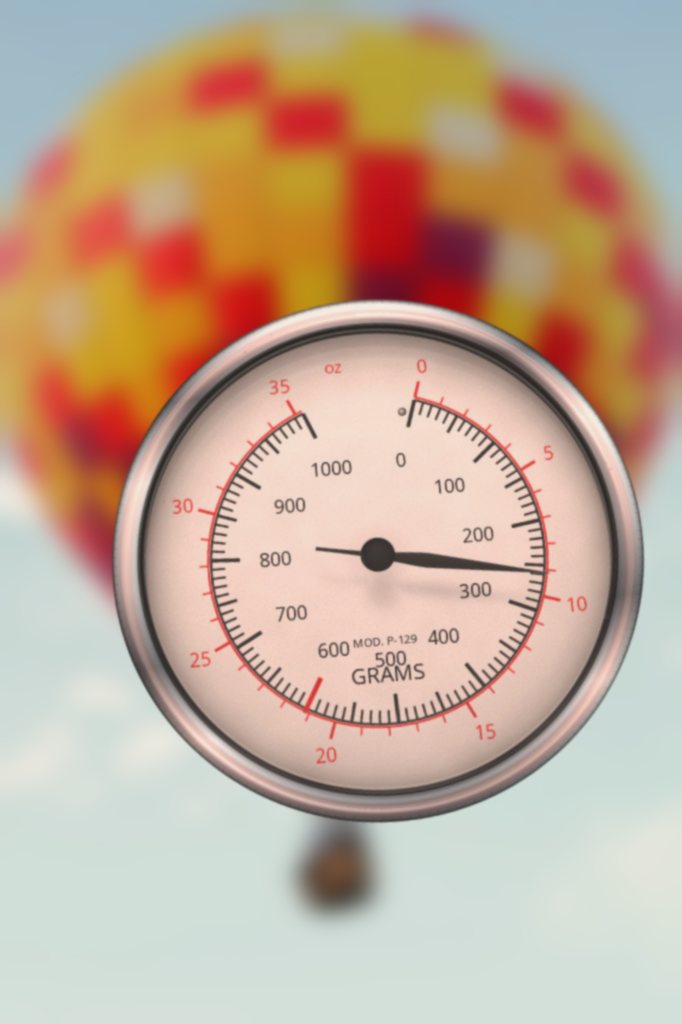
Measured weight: 260,g
